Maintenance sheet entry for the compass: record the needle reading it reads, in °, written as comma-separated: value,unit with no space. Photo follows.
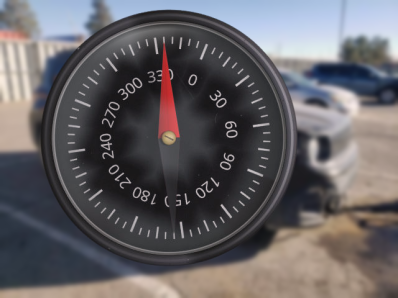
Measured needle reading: 335,°
